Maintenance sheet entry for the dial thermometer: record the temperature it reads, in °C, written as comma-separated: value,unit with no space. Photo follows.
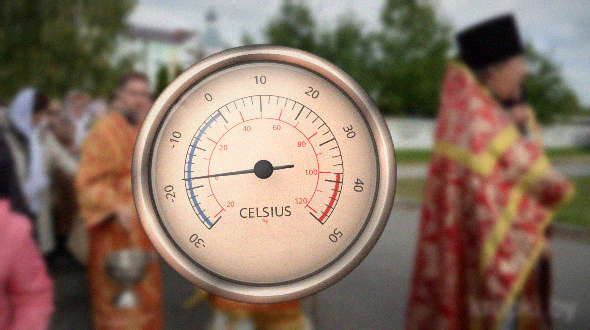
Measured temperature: -18,°C
